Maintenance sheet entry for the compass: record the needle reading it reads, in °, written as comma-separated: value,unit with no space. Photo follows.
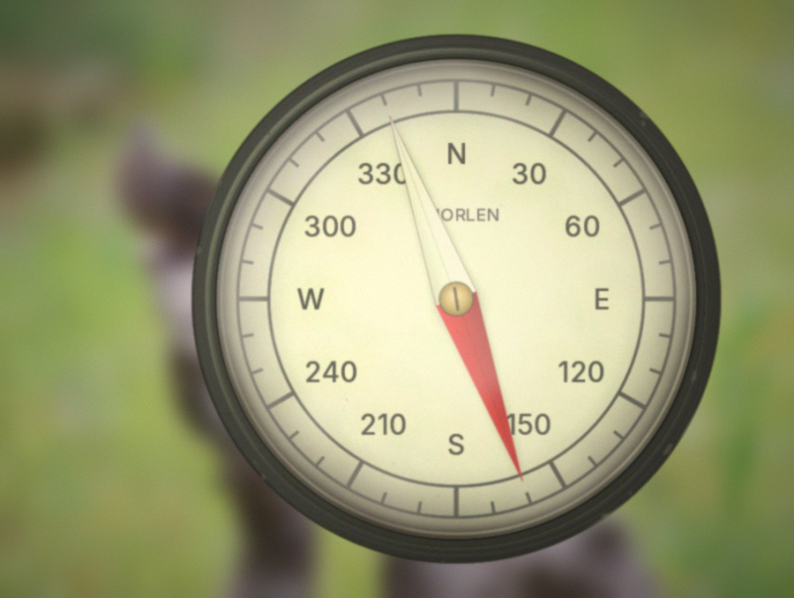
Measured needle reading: 160,°
